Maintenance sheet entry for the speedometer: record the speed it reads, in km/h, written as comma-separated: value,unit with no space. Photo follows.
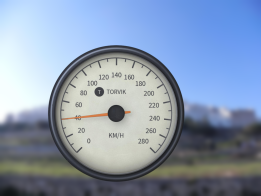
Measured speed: 40,km/h
